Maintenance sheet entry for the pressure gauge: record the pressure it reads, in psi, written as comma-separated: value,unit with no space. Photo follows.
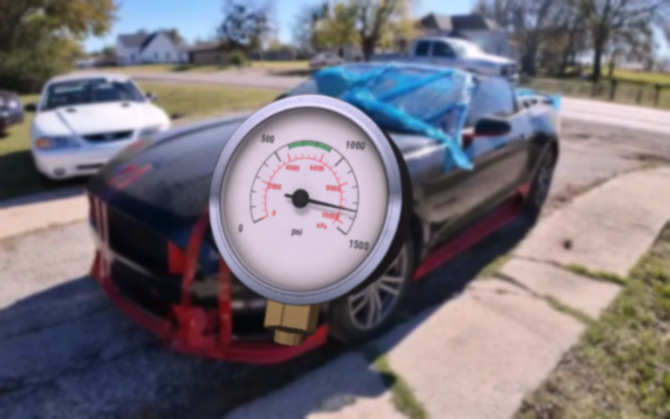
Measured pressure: 1350,psi
